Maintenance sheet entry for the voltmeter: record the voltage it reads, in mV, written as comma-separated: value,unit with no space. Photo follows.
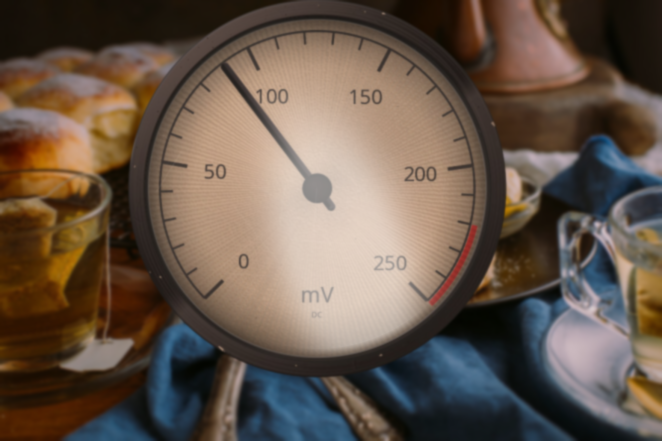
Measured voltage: 90,mV
